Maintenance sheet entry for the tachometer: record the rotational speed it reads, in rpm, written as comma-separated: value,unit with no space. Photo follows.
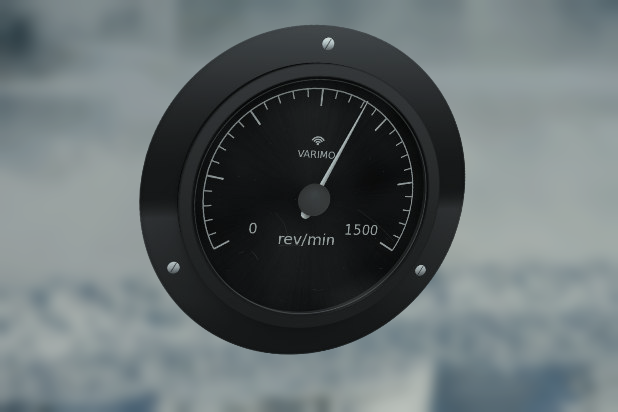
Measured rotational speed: 900,rpm
